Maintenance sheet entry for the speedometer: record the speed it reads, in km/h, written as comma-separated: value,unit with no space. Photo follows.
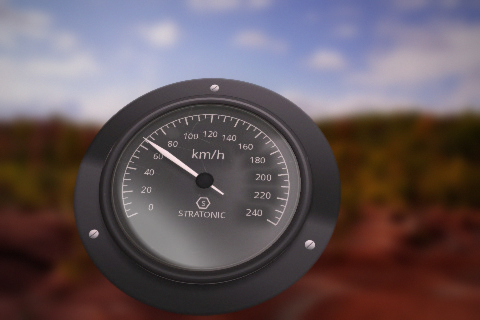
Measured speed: 65,km/h
